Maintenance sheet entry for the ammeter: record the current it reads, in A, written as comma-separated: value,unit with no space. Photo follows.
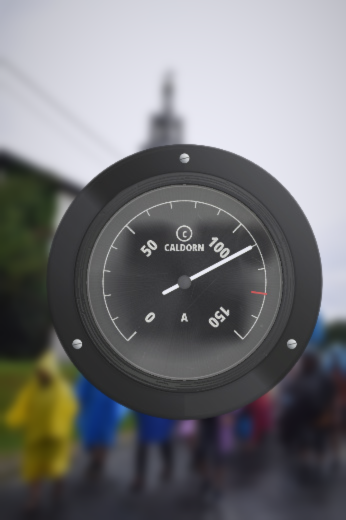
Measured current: 110,A
